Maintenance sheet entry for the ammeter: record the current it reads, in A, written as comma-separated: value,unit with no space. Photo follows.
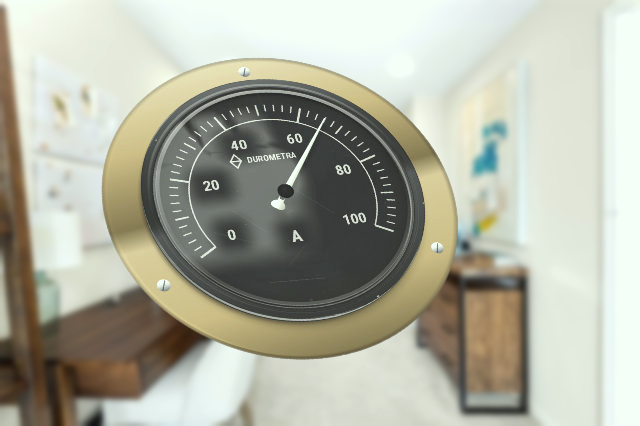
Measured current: 66,A
